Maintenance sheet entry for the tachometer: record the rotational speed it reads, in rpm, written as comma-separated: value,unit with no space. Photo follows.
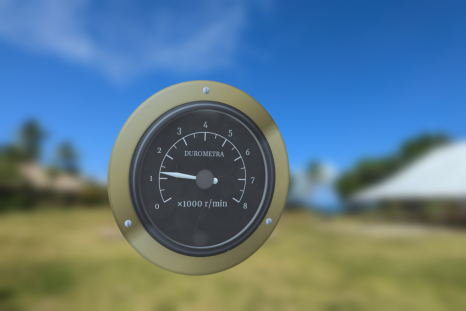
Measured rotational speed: 1250,rpm
